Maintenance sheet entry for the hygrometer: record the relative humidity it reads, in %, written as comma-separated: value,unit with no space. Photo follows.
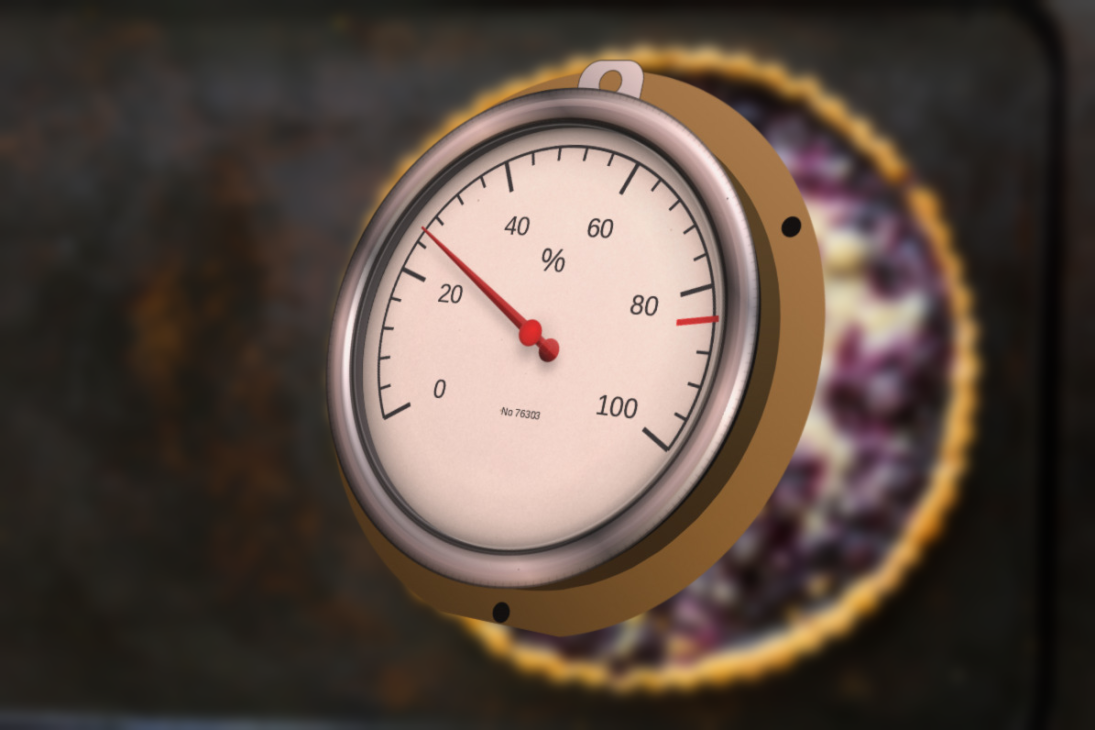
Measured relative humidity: 26,%
